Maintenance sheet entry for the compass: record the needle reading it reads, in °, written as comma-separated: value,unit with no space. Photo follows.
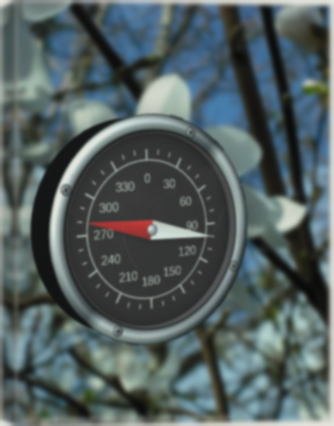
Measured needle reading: 280,°
